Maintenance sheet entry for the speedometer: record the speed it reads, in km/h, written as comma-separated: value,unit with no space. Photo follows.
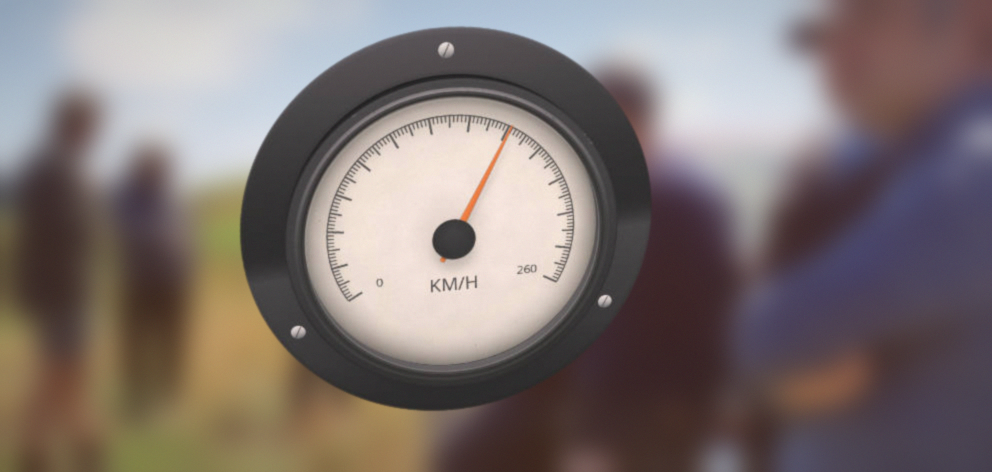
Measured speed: 160,km/h
